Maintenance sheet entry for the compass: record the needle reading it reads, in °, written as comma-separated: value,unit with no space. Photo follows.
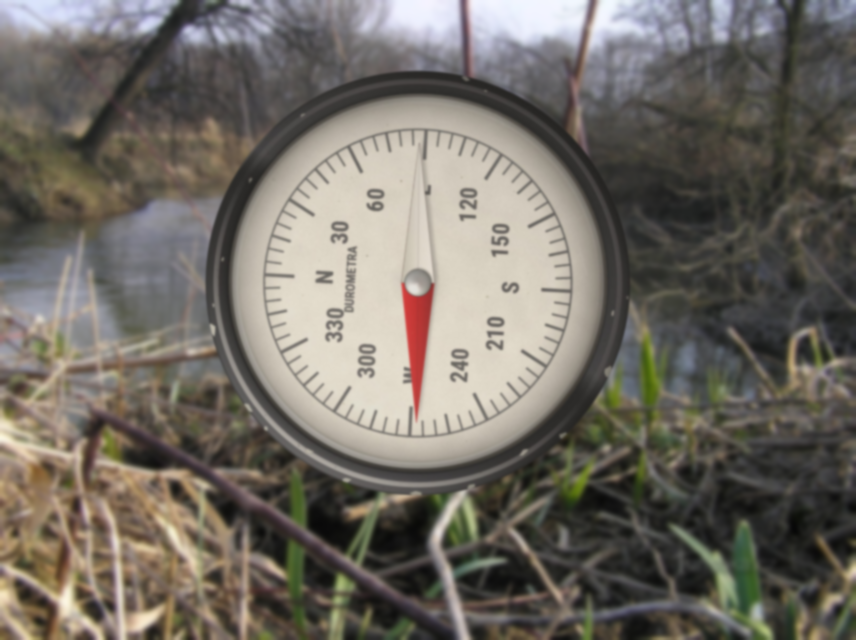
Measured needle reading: 267.5,°
